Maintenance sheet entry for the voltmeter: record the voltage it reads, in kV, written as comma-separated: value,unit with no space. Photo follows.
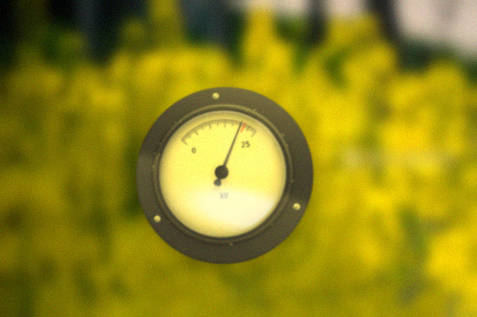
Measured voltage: 20,kV
